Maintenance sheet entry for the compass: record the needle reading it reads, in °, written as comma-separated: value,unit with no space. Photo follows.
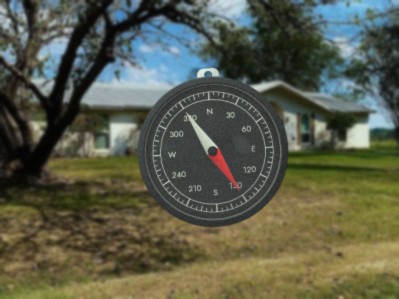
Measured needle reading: 150,°
